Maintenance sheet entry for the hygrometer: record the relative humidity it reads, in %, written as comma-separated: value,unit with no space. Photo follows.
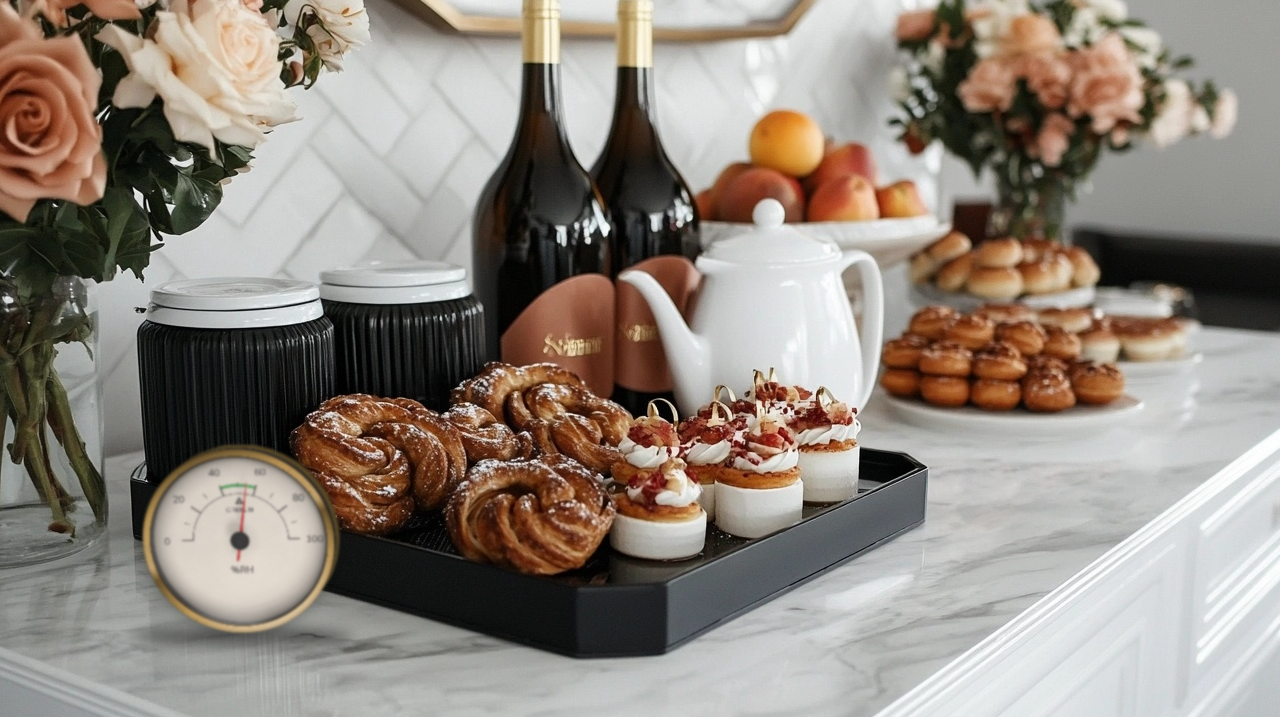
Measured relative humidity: 55,%
